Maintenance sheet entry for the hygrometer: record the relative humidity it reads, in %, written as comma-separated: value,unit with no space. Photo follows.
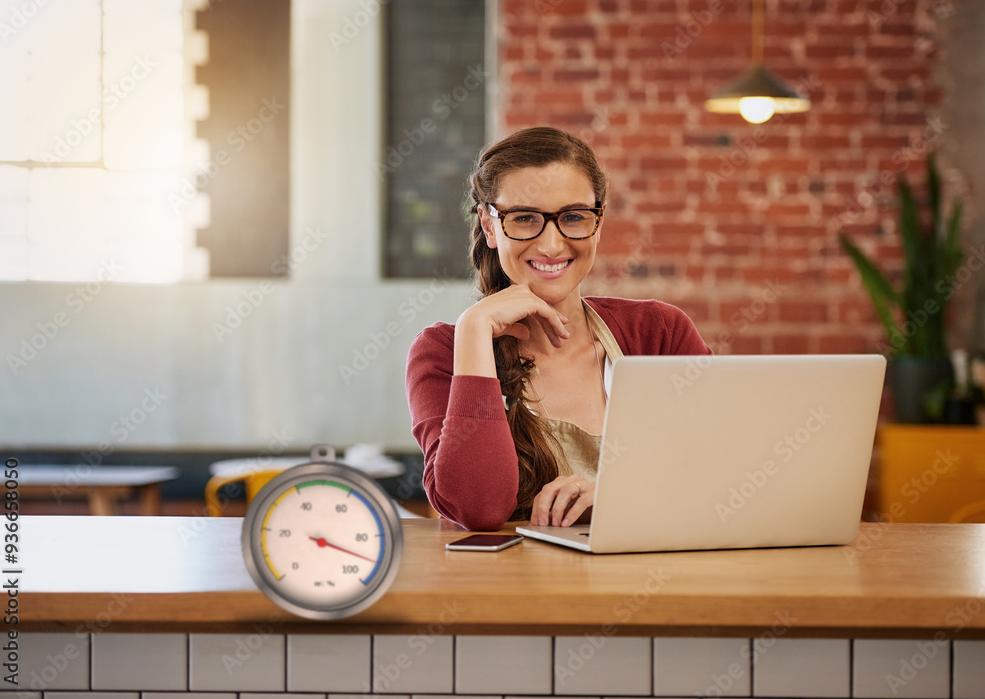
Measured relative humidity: 90,%
